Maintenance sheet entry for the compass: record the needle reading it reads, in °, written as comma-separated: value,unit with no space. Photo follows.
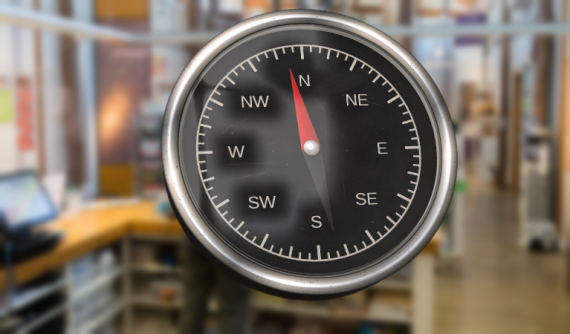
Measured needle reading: 350,°
